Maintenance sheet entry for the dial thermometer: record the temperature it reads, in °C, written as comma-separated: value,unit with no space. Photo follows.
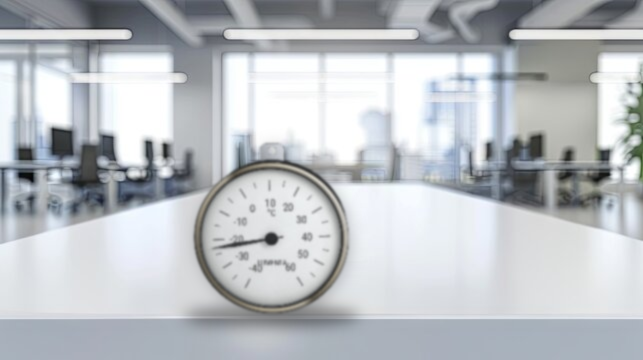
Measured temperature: -22.5,°C
